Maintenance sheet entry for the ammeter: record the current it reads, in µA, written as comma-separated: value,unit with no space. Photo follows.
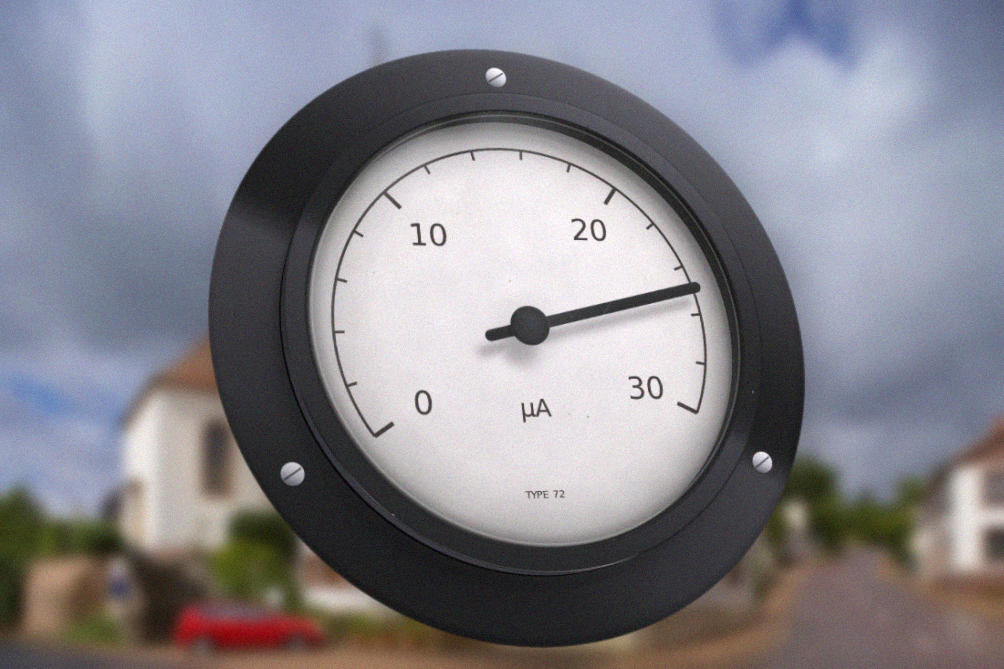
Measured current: 25,µA
